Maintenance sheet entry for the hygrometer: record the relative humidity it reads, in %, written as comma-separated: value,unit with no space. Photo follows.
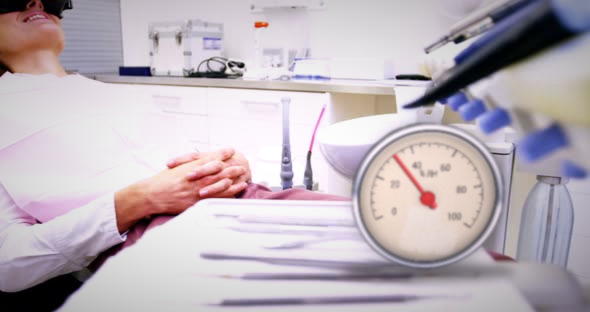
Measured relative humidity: 32,%
